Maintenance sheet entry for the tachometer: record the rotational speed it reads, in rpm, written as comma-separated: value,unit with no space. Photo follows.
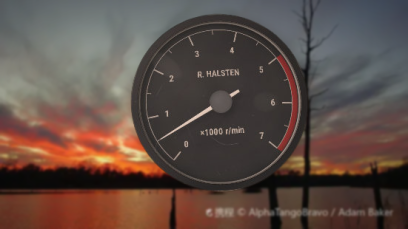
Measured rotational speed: 500,rpm
